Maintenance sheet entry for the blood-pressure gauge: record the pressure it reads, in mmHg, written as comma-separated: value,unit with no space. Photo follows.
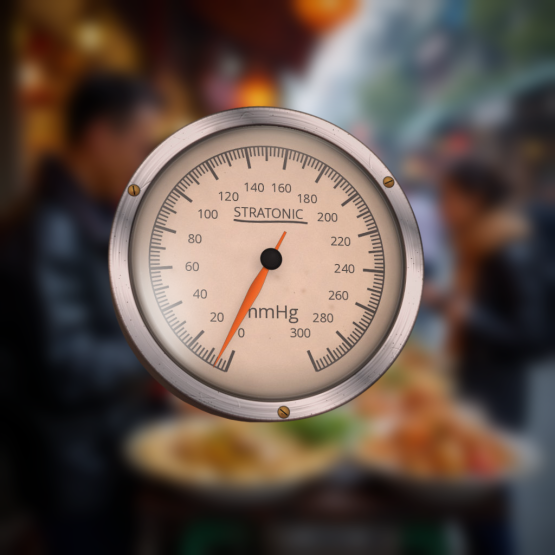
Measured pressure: 6,mmHg
